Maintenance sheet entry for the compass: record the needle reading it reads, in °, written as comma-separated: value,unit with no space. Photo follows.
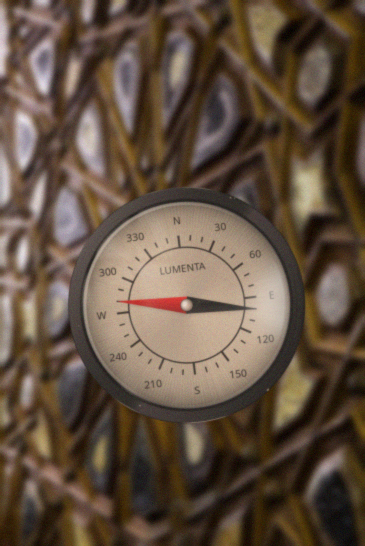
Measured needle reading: 280,°
